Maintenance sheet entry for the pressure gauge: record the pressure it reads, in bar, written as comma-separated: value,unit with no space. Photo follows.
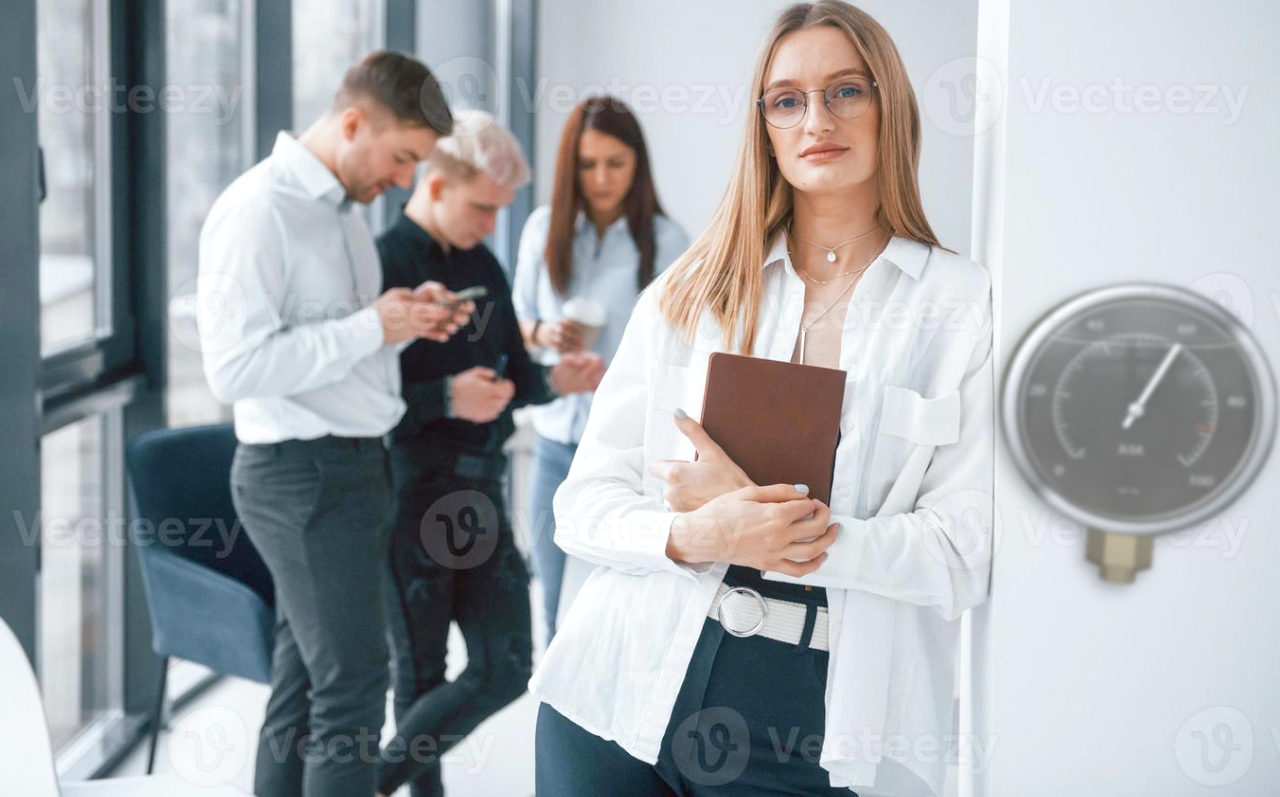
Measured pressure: 60,bar
